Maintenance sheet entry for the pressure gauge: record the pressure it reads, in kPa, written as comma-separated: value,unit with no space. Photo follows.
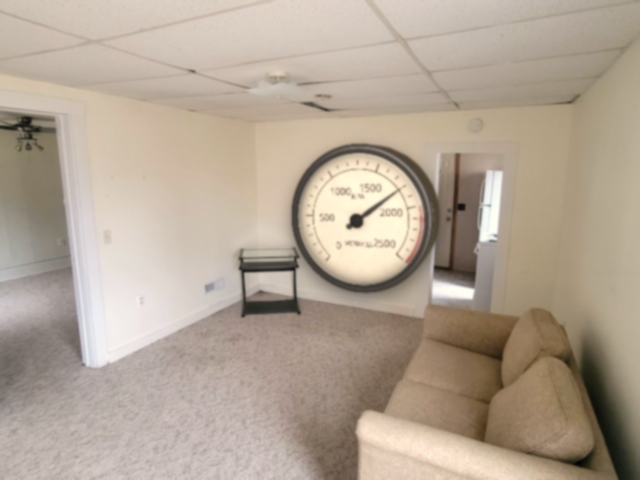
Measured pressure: 1800,kPa
